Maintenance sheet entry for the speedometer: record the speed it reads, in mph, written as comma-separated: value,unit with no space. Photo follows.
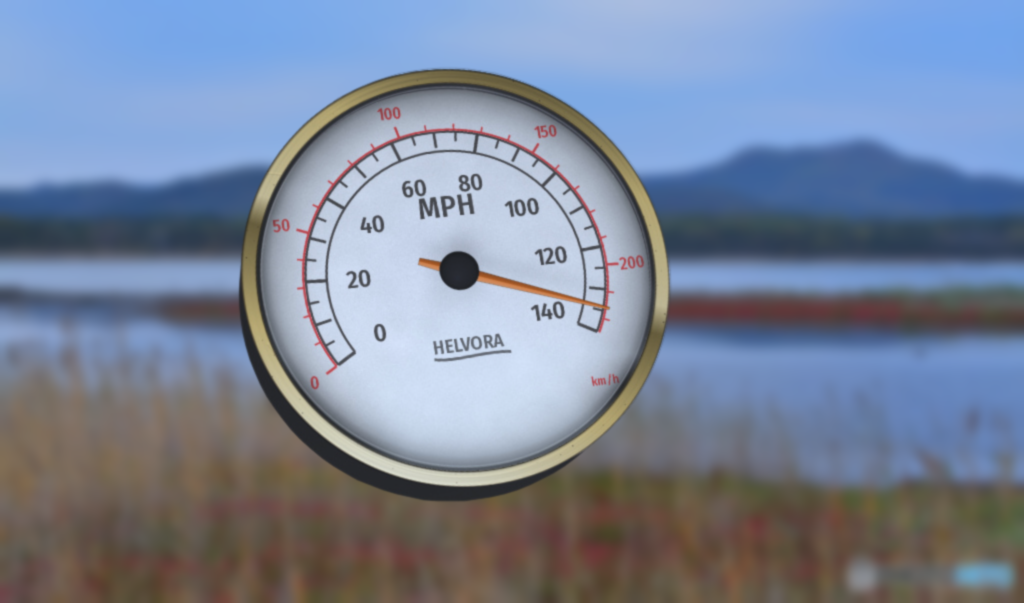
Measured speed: 135,mph
